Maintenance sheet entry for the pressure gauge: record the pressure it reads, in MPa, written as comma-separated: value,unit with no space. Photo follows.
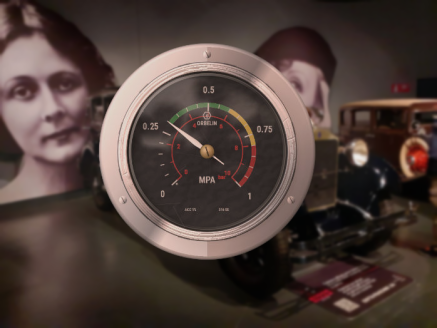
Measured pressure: 0.3,MPa
